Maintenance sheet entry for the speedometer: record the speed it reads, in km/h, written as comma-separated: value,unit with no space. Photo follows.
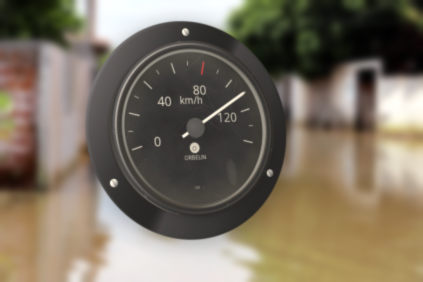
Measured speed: 110,km/h
